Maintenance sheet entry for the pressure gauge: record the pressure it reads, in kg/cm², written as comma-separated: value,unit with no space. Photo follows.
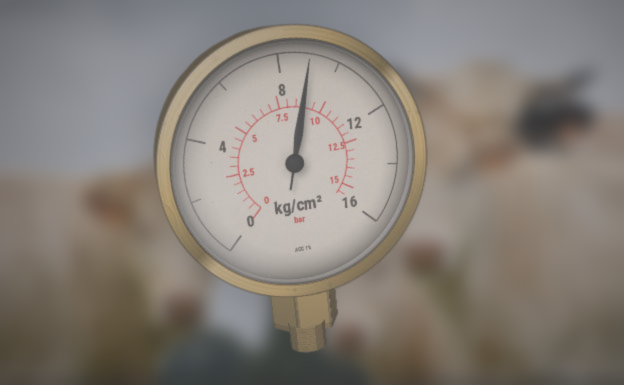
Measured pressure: 9,kg/cm²
